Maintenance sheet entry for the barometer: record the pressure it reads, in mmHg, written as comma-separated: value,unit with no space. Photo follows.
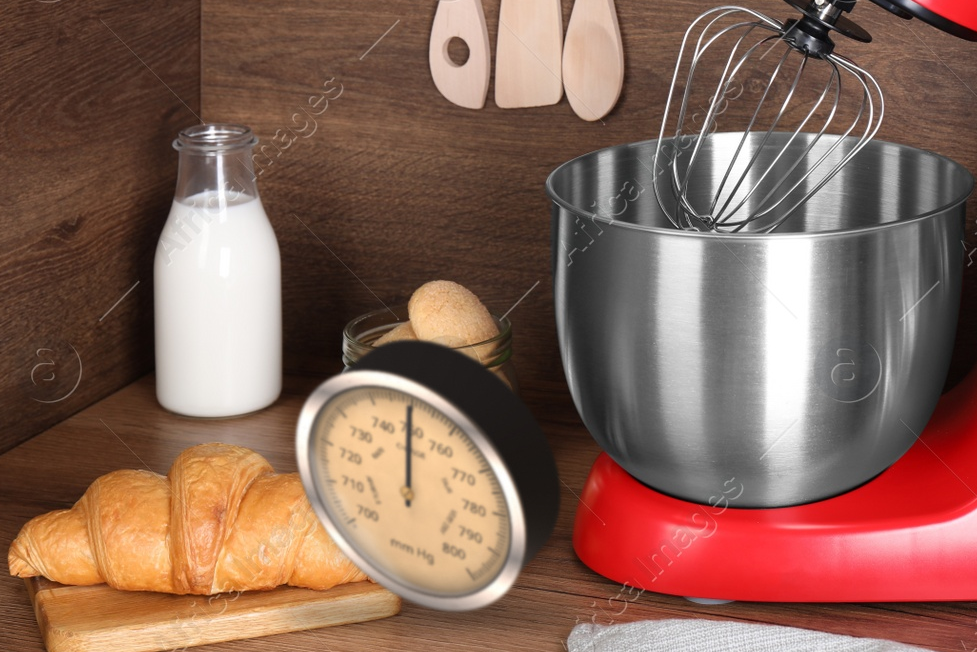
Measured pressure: 750,mmHg
